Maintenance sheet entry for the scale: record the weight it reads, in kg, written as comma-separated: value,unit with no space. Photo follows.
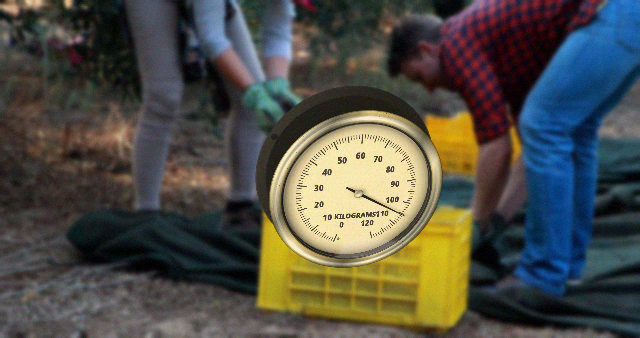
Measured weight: 105,kg
